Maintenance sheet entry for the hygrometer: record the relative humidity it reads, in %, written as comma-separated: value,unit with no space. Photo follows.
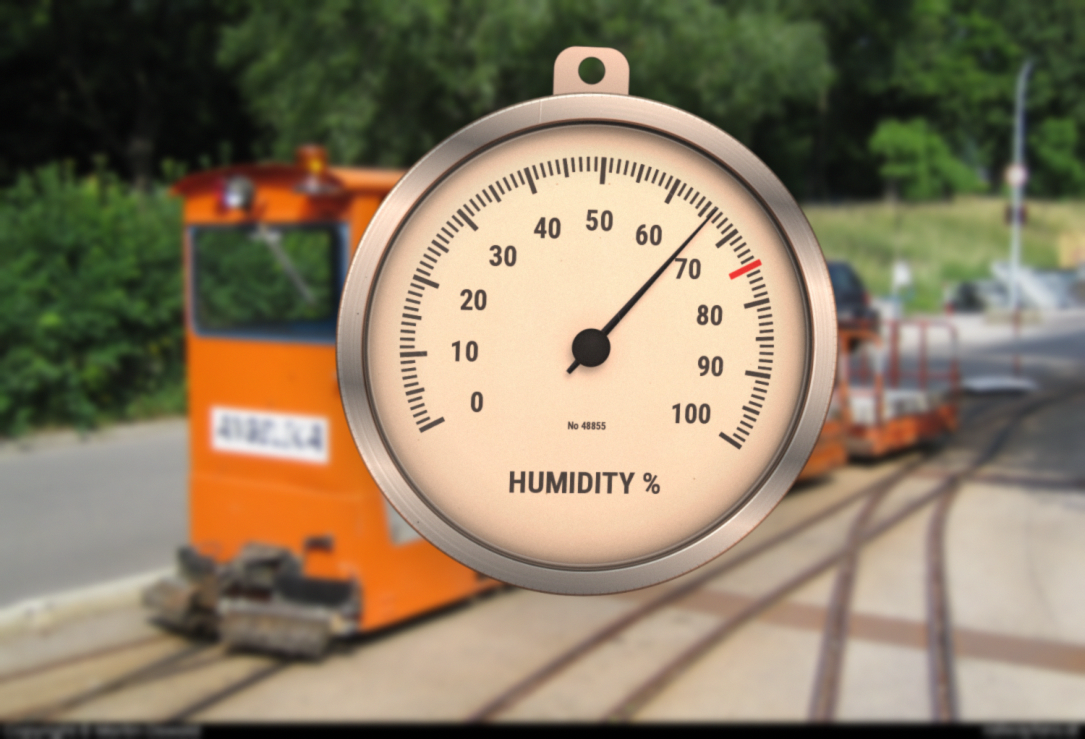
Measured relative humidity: 66,%
